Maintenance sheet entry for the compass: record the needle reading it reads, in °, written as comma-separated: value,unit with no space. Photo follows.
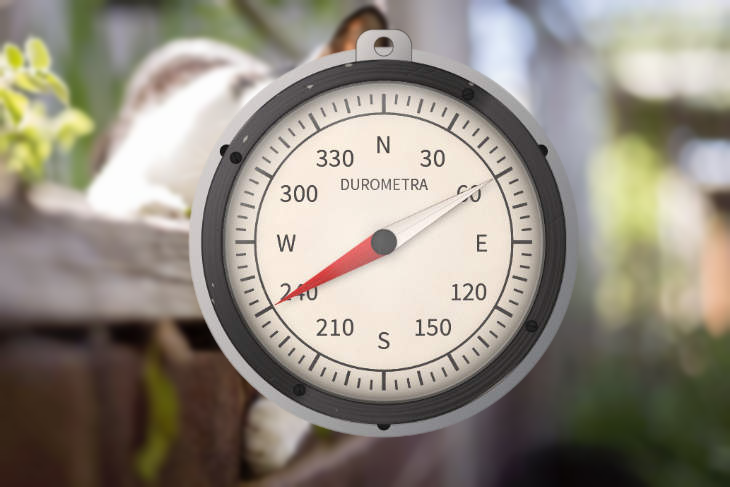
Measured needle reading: 240,°
